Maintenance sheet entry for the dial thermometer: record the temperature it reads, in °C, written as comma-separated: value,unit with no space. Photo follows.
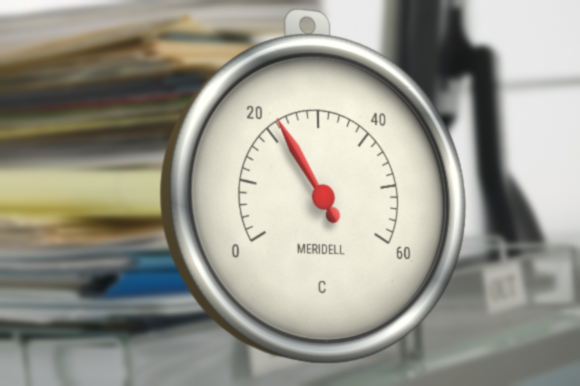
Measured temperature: 22,°C
